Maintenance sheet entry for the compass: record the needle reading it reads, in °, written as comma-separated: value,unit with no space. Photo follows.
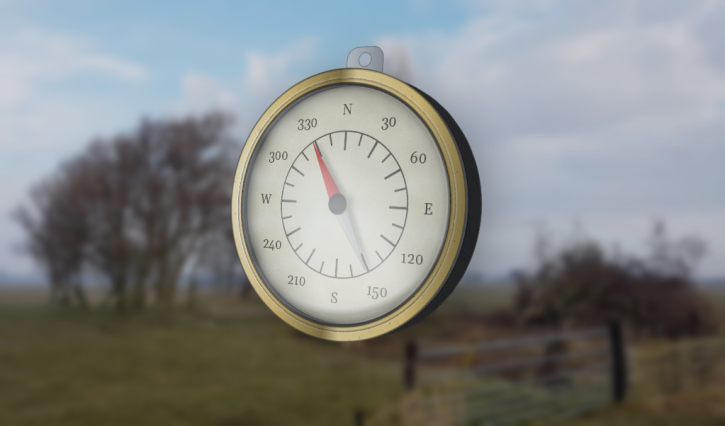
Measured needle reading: 330,°
